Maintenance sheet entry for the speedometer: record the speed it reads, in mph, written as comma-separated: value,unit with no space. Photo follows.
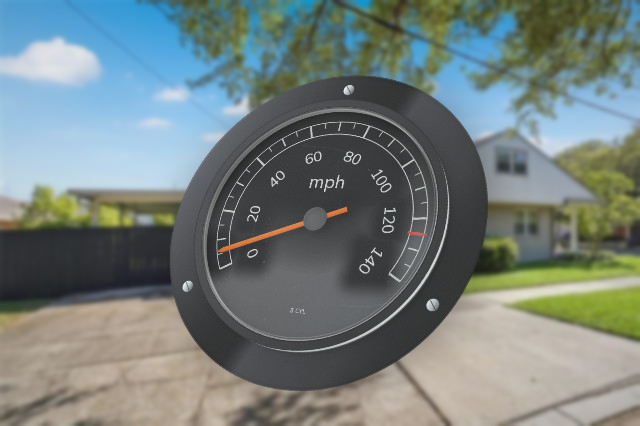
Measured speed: 5,mph
